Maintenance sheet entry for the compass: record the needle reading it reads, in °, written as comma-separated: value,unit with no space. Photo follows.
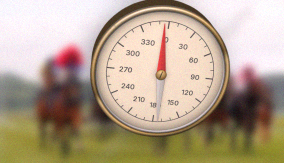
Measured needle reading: 355,°
